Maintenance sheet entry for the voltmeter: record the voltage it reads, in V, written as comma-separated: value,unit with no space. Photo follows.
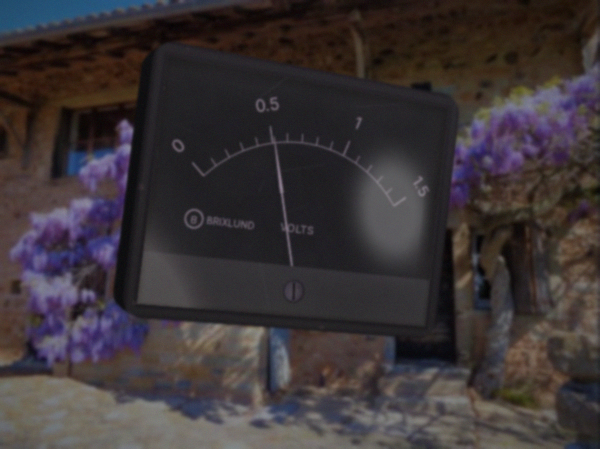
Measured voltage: 0.5,V
